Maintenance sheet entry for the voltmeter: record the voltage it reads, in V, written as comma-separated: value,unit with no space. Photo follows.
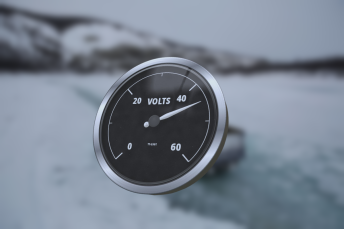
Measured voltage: 45,V
